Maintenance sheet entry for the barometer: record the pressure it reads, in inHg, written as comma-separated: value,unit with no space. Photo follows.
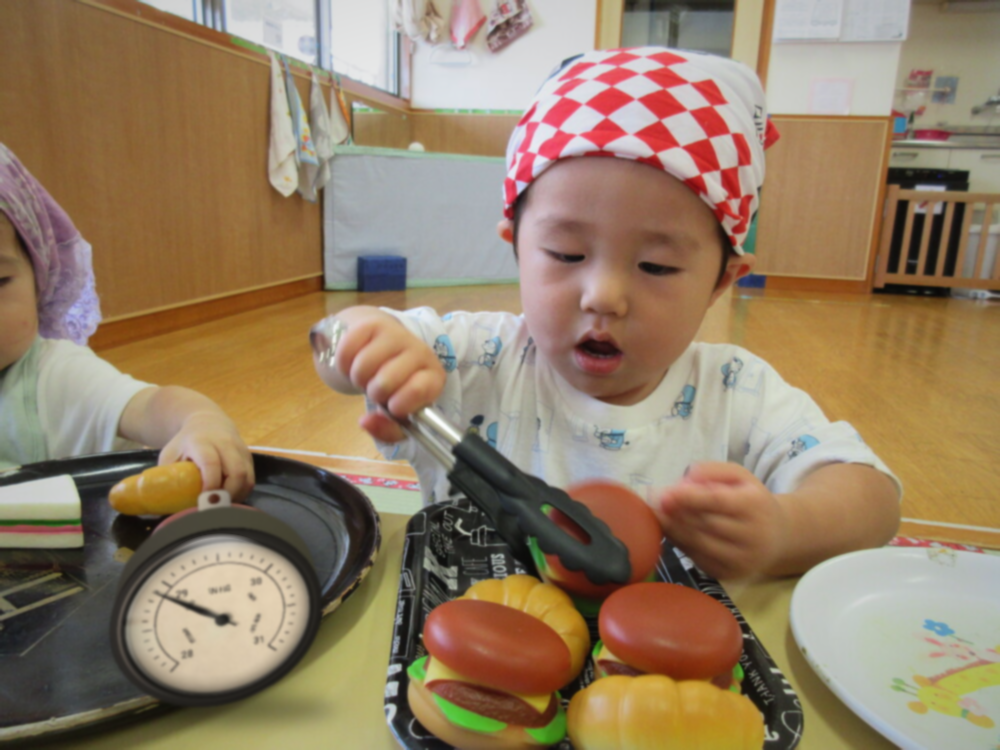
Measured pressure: 28.9,inHg
